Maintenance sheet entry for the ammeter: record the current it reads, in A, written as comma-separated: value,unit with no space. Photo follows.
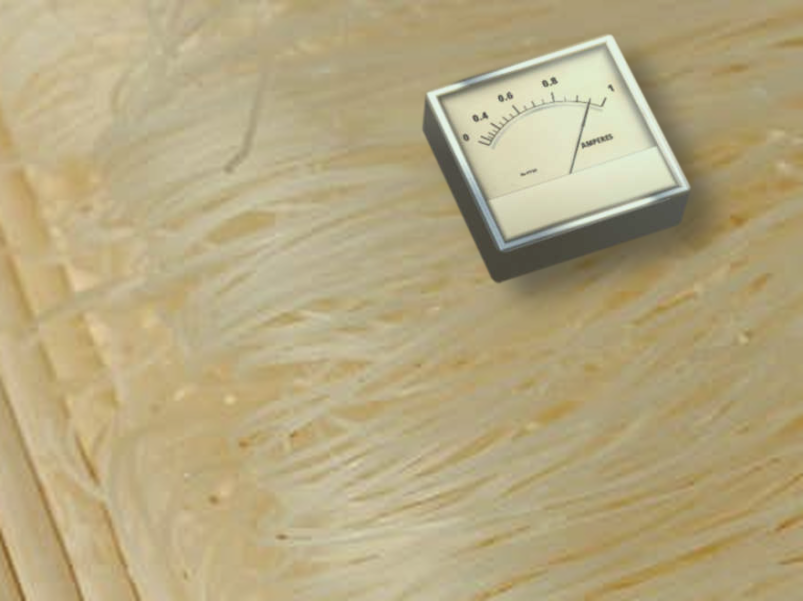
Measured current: 0.95,A
